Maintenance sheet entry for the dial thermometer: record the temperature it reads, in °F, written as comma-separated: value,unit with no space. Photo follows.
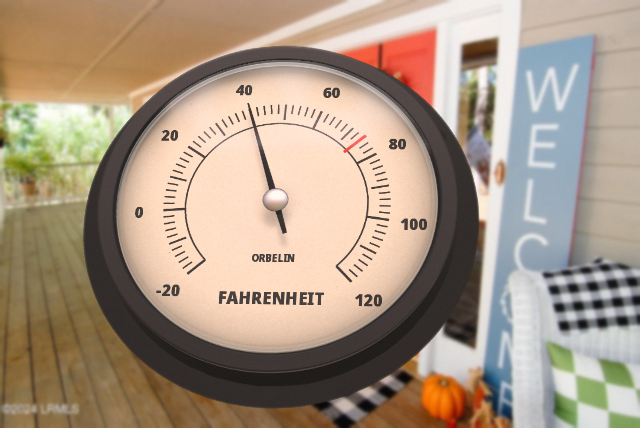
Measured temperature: 40,°F
